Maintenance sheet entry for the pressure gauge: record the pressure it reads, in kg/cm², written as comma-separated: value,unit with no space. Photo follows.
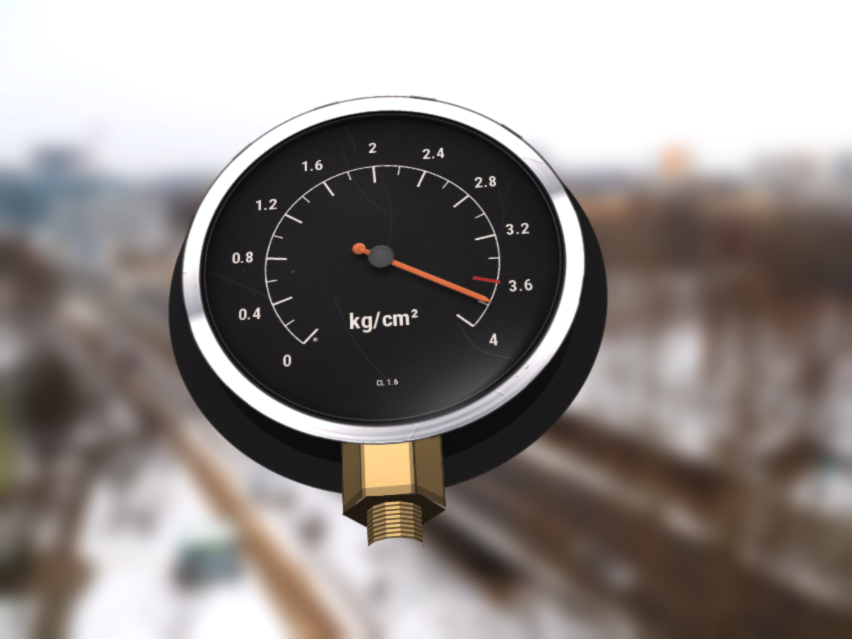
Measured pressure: 3.8,kg/cm²
